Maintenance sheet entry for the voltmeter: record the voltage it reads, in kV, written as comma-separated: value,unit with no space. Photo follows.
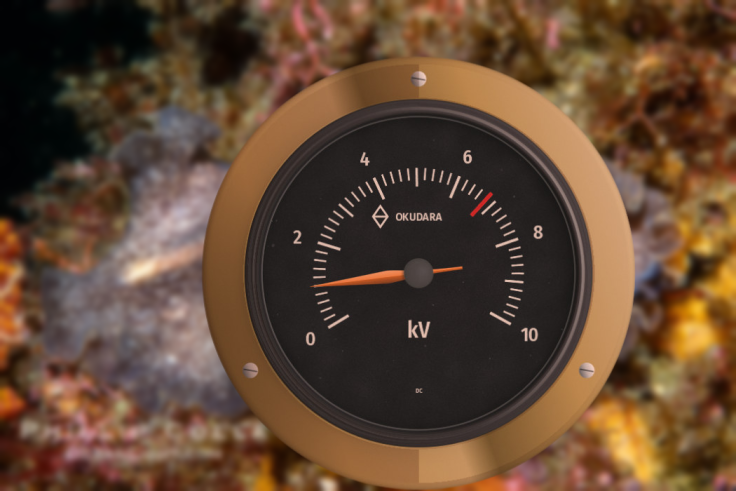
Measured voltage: 1,kV
